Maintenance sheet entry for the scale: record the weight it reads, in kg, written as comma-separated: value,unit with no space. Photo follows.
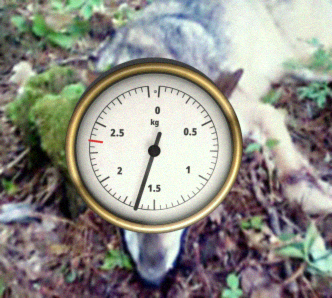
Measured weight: 1.65,kg
